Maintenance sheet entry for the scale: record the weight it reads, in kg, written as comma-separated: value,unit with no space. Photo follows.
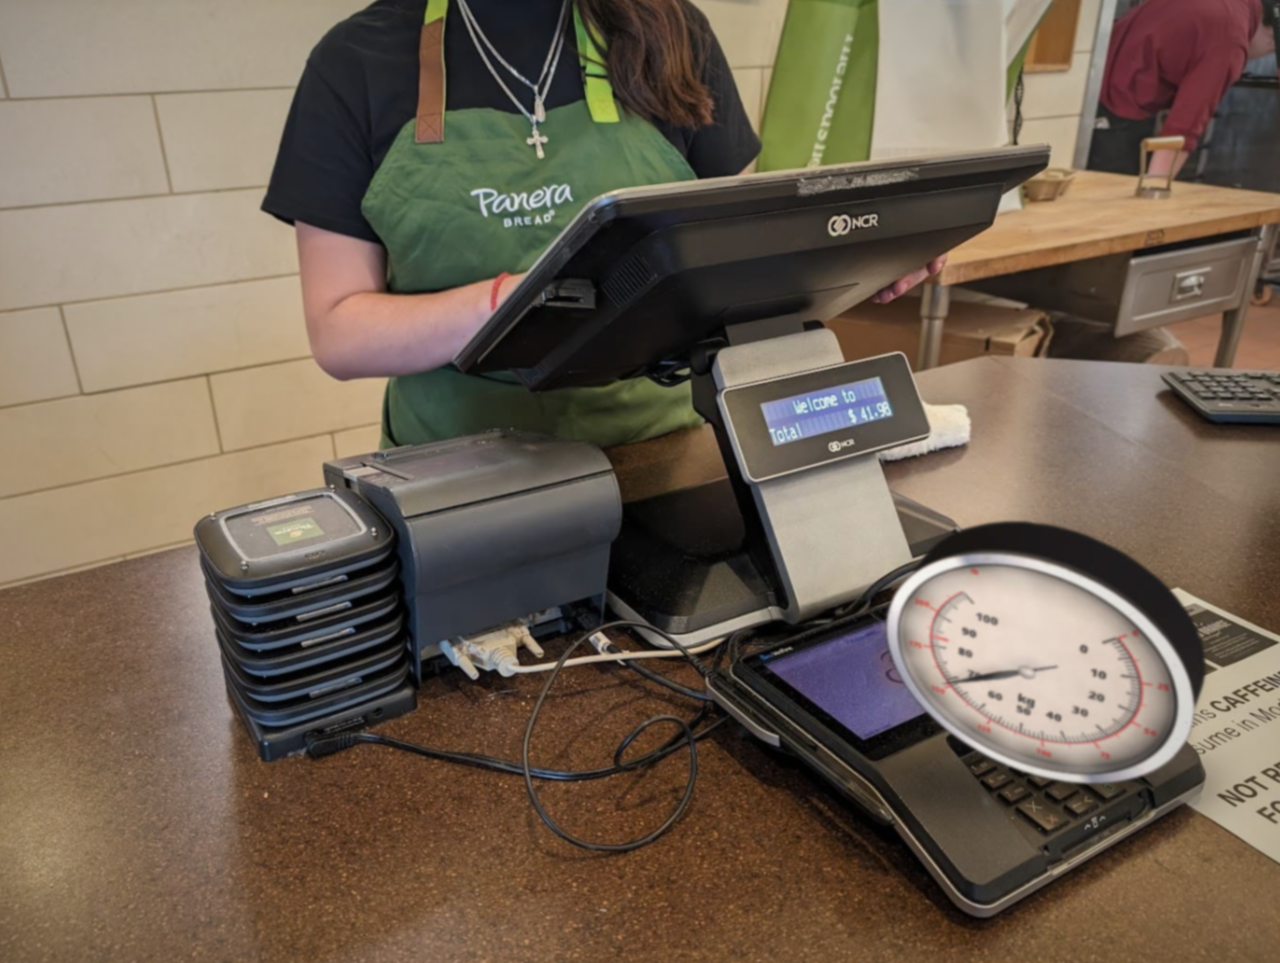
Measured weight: 70,kg
